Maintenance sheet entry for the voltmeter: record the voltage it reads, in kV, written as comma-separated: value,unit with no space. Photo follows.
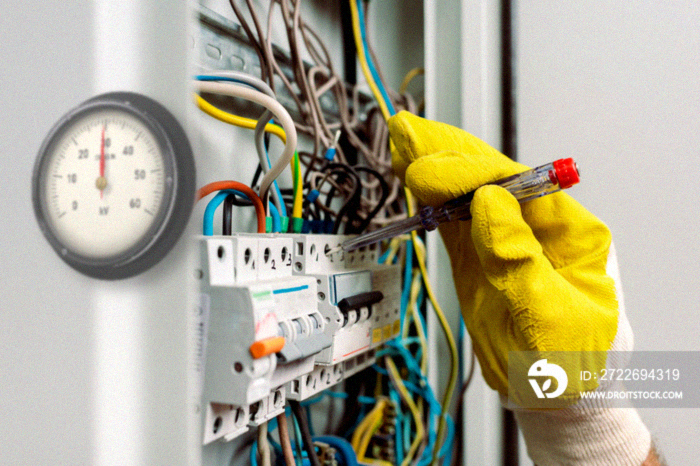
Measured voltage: 30,kV
